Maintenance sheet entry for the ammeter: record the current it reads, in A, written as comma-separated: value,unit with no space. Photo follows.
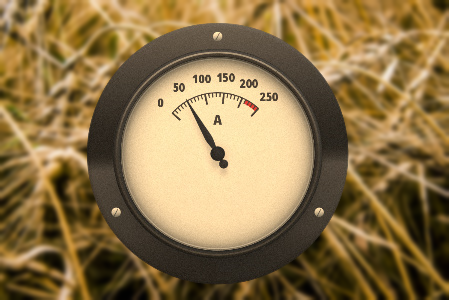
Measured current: 50,A
